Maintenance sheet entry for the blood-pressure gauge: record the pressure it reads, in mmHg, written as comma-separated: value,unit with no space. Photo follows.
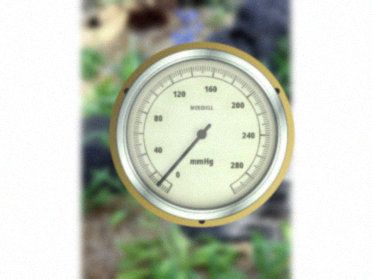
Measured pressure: 10,mmHg
